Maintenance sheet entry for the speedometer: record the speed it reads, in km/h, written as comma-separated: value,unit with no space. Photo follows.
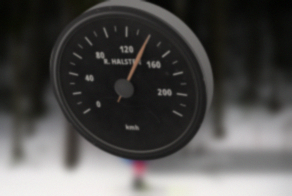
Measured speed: 140,km/h
